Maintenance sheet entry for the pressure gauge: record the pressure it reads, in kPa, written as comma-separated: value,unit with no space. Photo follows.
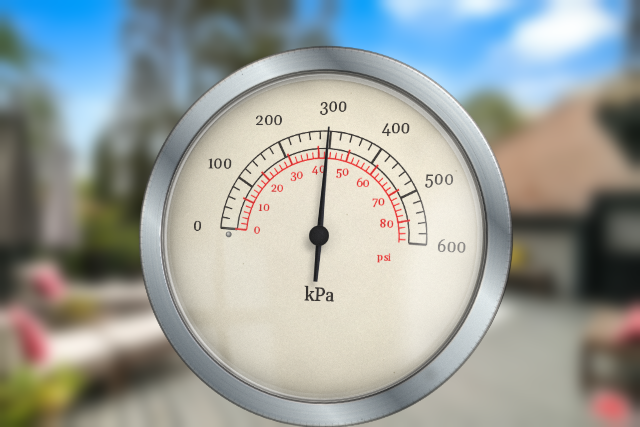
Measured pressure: 300,kPa
